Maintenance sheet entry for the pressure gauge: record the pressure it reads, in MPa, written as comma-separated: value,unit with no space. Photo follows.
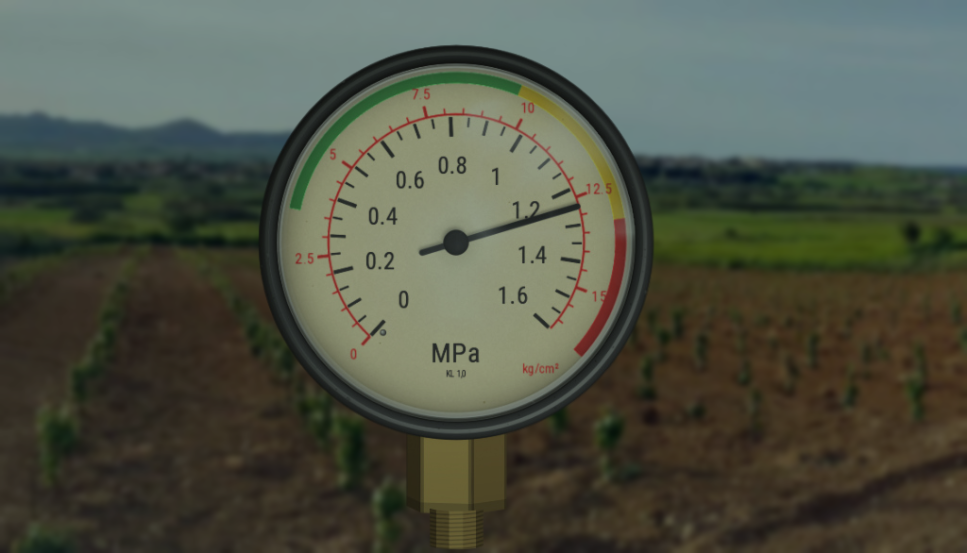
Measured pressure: 1.25,MPa
